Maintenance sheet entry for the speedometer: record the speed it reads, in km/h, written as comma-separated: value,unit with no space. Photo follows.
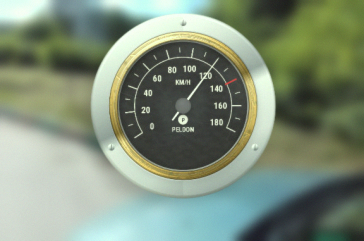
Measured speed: 120,km/h
